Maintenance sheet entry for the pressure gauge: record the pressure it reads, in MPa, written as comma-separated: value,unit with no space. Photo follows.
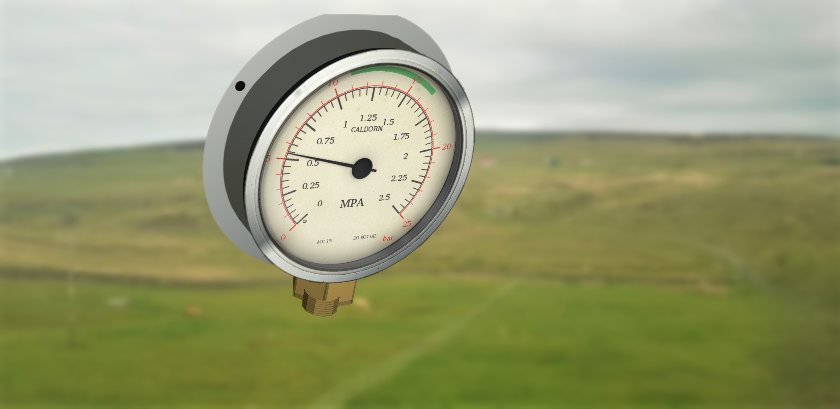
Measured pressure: 0.55,MPa
